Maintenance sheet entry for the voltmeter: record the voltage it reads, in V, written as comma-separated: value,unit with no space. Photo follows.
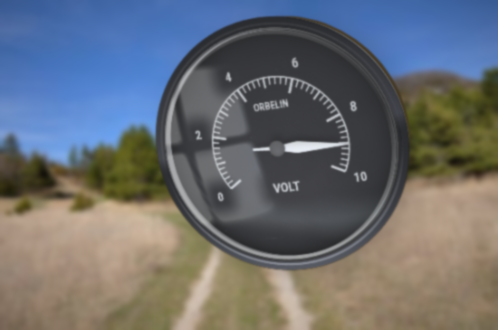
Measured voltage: 9,V
